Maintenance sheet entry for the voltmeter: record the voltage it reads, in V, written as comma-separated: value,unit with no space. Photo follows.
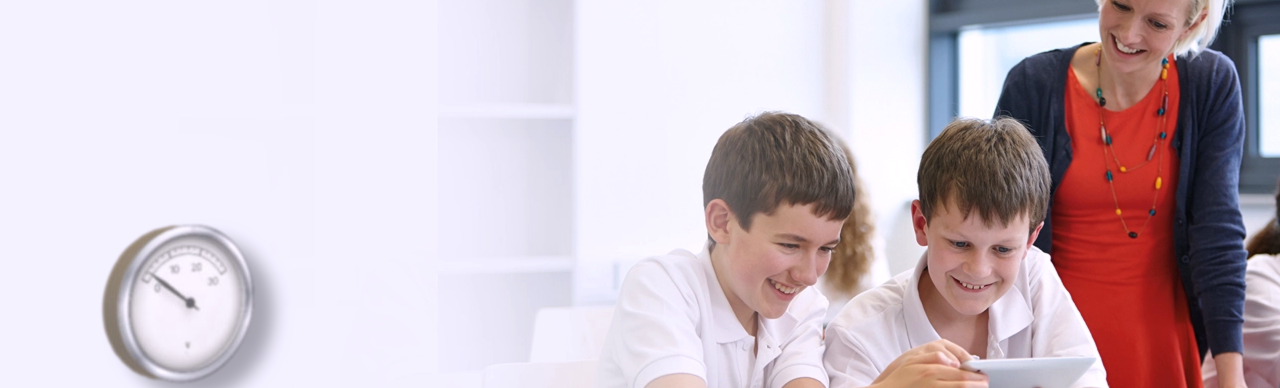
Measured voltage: 2,V
